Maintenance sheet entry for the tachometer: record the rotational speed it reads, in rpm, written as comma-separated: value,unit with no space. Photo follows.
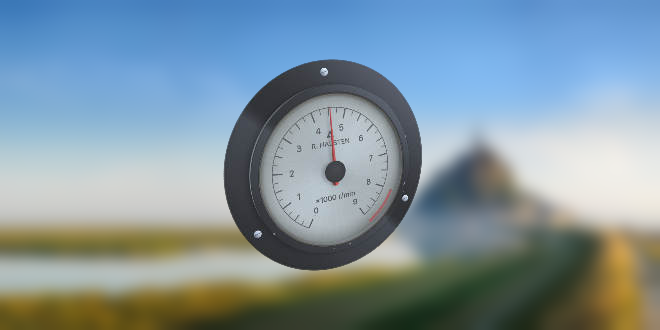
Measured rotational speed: 4500,rpm
